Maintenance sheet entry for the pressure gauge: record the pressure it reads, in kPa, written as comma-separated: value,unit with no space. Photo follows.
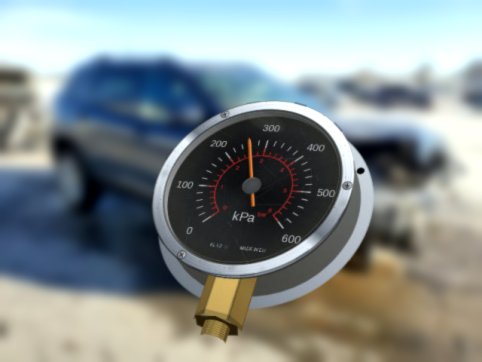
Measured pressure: 260,kPa
